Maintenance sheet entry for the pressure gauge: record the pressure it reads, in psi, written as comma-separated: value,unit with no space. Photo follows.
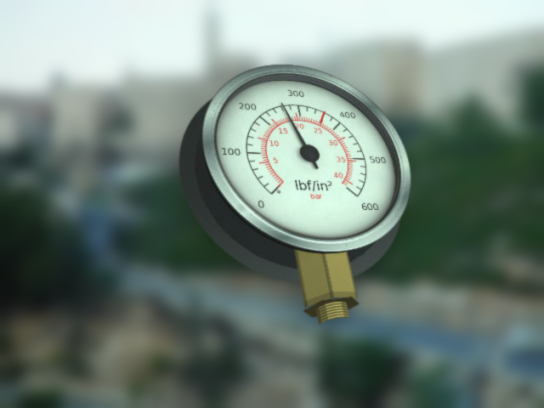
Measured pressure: 260,psi
